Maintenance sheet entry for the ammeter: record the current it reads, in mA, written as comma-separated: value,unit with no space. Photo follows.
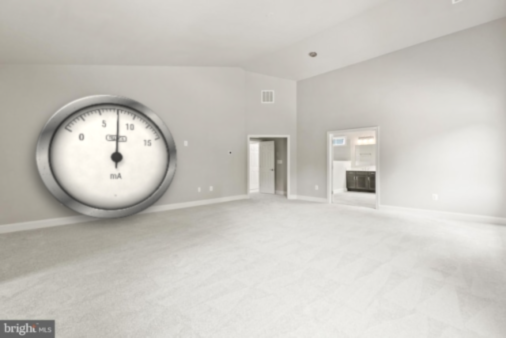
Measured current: 7.5,mA
